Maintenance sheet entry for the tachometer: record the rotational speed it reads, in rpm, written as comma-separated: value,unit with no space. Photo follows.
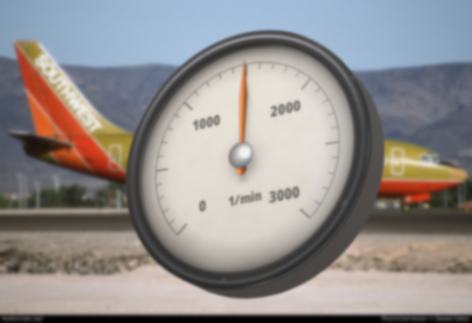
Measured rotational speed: 1500,rpm
